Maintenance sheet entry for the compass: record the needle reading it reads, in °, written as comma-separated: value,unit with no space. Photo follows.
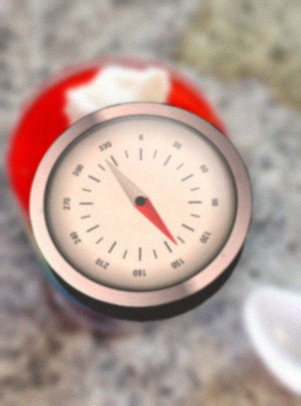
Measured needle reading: 142.5,°
